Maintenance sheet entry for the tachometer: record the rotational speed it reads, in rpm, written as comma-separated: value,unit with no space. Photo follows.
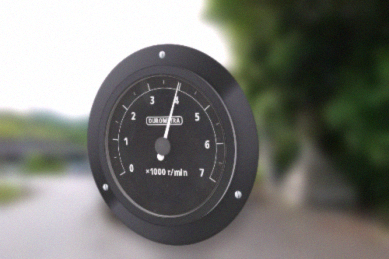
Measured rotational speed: 4000,rpm
